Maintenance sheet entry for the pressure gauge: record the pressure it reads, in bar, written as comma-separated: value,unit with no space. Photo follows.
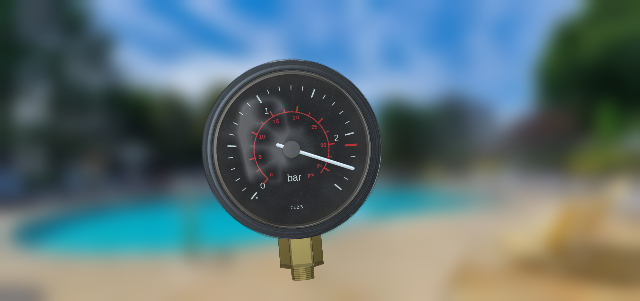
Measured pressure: 2.3,bar
